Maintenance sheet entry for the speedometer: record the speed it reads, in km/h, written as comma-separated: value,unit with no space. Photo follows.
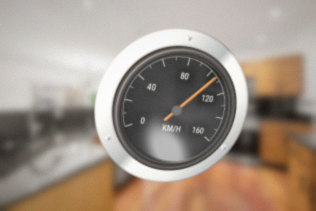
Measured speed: 105,km/h
